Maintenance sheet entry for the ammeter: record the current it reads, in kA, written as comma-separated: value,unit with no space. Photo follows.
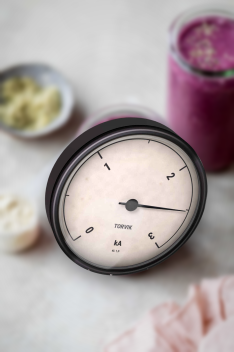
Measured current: 2.5,kA
